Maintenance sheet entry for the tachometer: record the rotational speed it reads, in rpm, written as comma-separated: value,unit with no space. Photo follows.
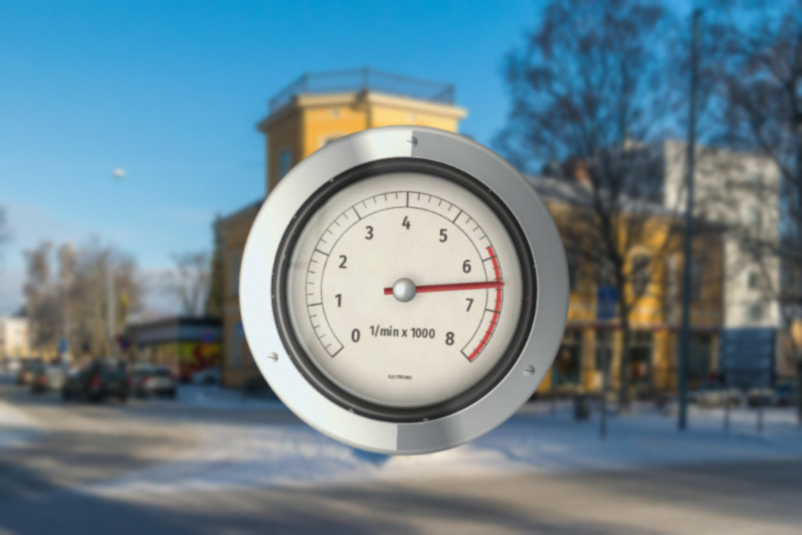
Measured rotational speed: 6500,rpm
